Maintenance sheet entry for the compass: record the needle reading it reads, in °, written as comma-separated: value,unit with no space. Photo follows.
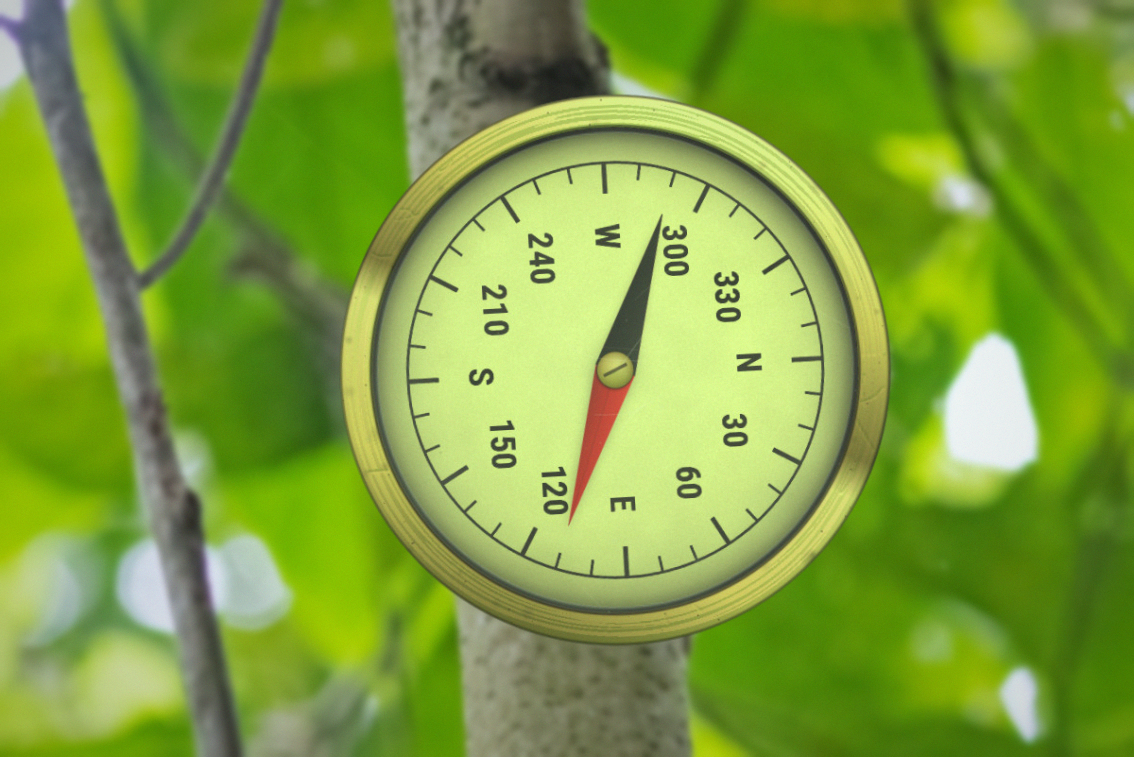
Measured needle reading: 110,°
